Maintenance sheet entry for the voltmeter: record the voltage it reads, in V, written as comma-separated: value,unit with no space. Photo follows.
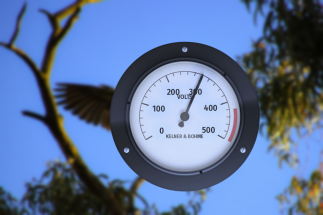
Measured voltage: 300,V
